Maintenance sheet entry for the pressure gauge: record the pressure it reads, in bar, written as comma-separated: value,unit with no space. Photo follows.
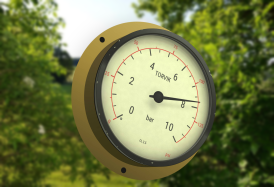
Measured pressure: 7.75,bar
